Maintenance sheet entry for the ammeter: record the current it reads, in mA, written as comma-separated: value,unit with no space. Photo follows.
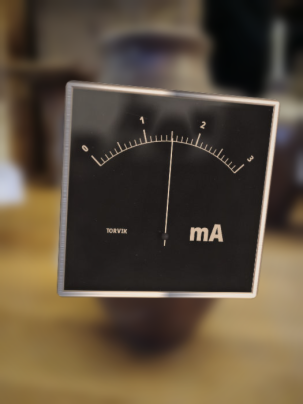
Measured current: 1.5,mA
